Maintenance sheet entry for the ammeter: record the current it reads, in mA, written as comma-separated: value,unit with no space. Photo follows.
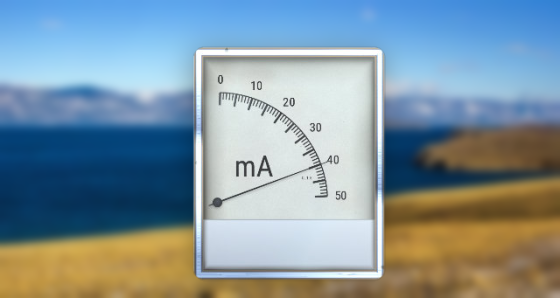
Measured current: 40,mA
